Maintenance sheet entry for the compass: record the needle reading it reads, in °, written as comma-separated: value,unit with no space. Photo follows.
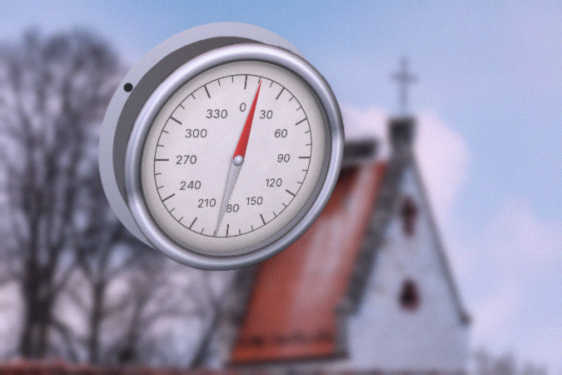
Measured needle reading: 10,°
